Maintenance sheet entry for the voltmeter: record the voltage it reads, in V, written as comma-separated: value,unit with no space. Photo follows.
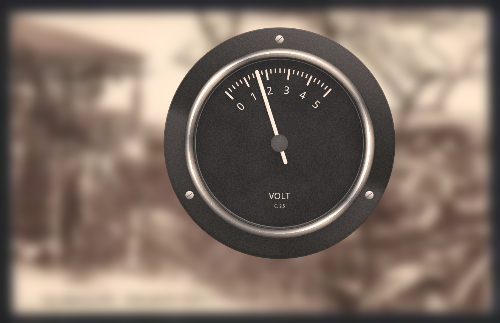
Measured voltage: 1.6,V
